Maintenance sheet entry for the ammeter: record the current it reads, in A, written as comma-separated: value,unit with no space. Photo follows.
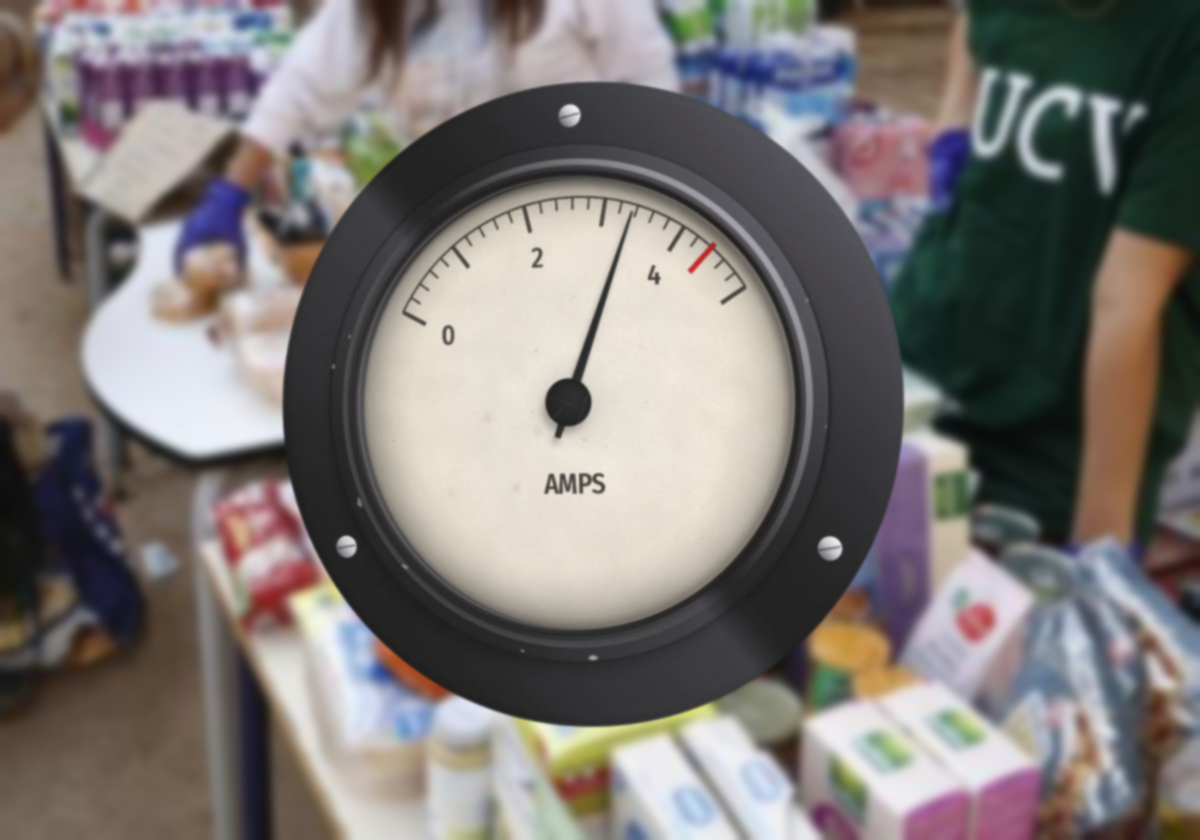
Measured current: 3.4,A
